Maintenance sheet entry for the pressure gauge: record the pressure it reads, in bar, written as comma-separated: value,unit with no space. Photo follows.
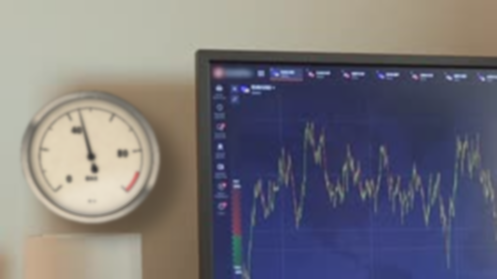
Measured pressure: 45,bar
